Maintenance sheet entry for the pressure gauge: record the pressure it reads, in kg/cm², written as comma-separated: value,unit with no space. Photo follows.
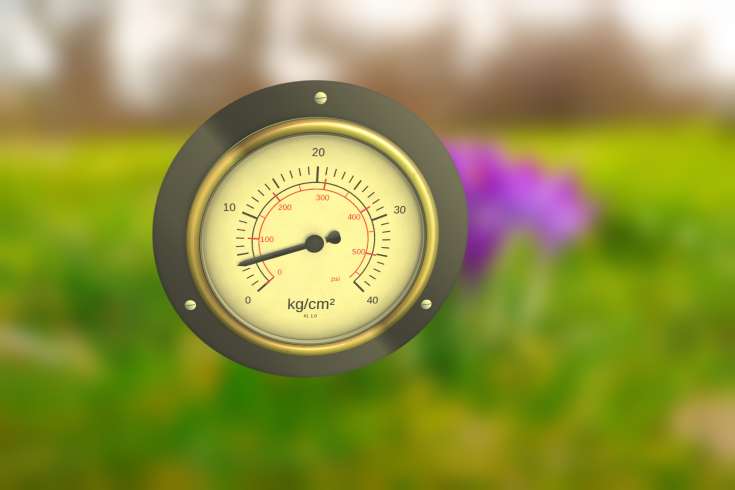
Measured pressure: 4,kg/cm²
